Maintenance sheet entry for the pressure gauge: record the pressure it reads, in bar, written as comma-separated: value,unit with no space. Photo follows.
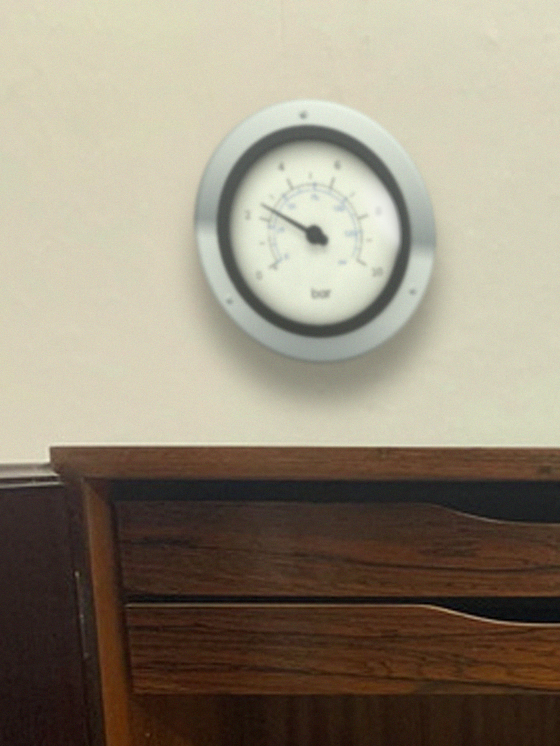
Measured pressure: 2.5,bar
